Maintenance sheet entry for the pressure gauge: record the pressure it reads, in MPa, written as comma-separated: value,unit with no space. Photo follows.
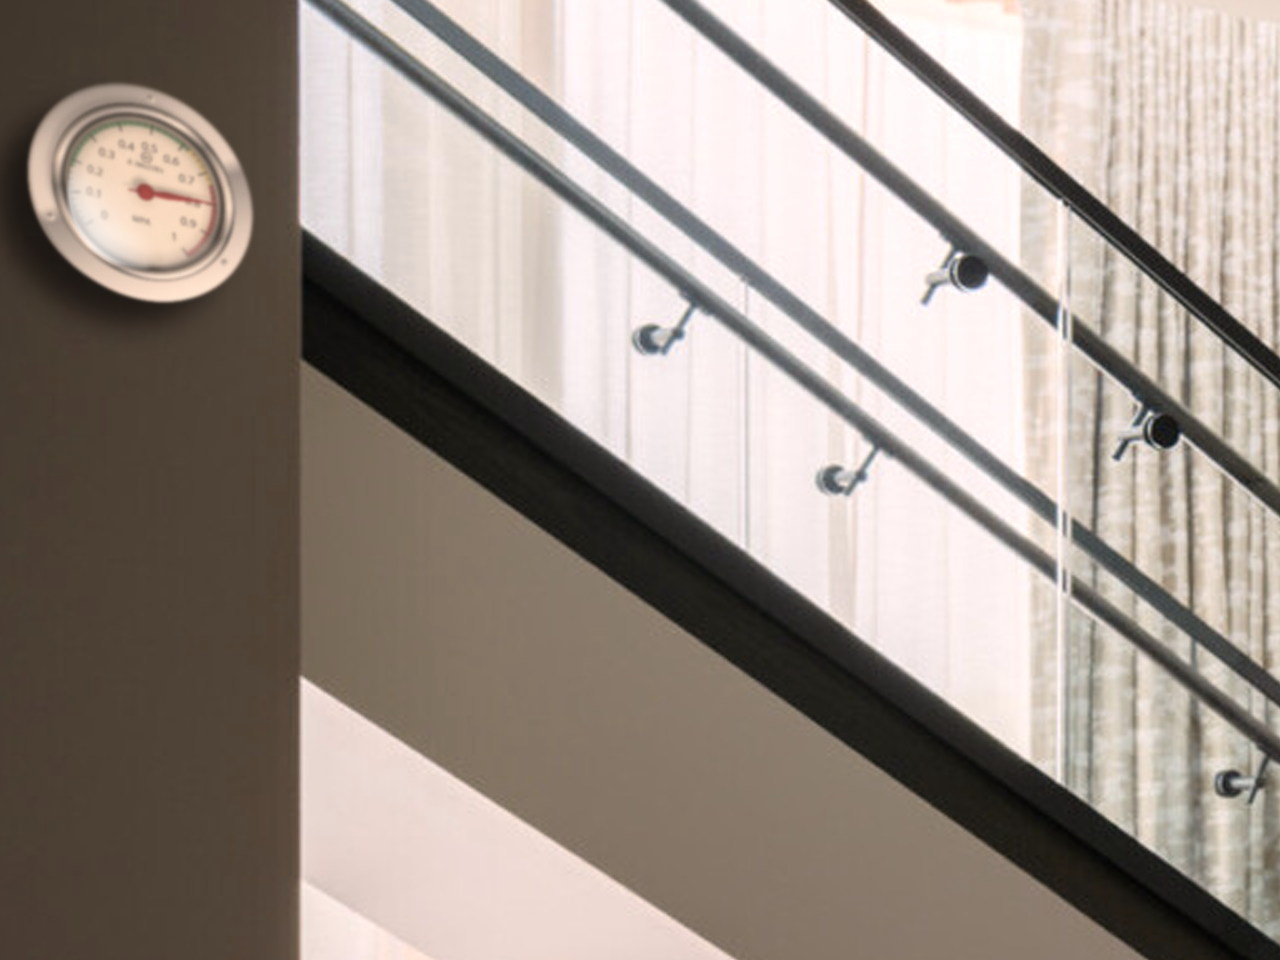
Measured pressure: 0.8,MPa
